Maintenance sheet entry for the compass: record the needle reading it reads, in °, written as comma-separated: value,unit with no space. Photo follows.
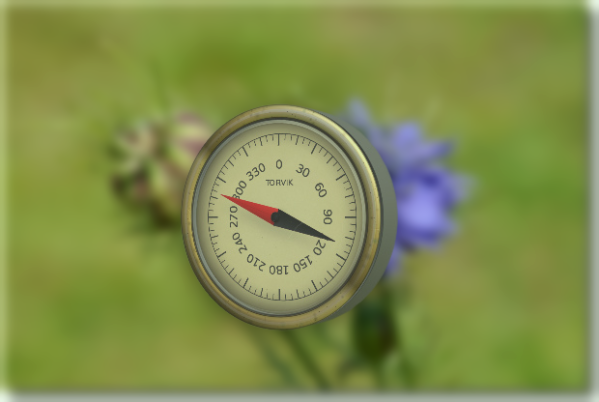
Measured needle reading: 290,°
